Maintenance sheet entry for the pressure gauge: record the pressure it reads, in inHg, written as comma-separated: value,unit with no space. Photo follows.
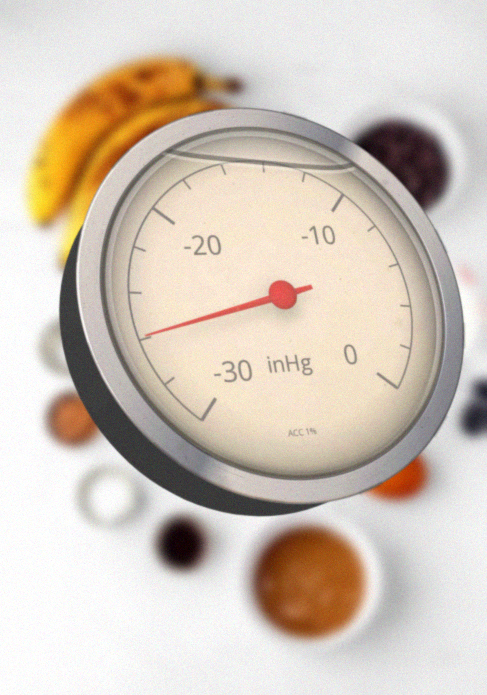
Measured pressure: -26,inHg
